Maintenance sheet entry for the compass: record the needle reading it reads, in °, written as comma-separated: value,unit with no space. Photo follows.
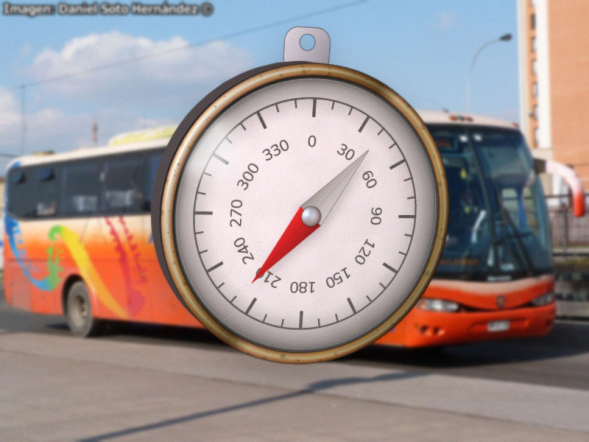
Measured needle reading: 220,°
